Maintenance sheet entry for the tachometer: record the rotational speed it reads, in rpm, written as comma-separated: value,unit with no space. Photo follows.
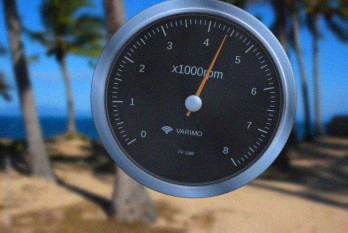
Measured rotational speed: 4400,rpm
